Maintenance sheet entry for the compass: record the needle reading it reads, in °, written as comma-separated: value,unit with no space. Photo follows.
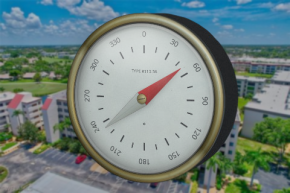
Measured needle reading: 52.5,°
